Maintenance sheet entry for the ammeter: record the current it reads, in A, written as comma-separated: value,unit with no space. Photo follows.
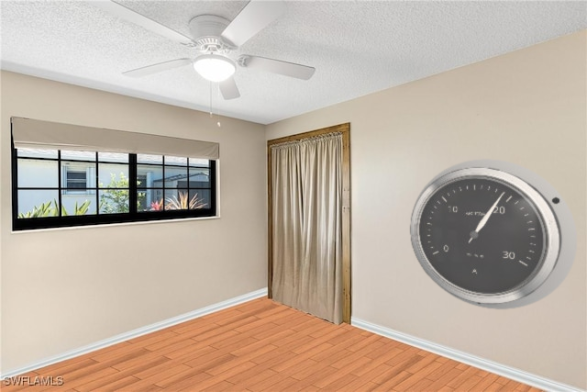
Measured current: 19,A
